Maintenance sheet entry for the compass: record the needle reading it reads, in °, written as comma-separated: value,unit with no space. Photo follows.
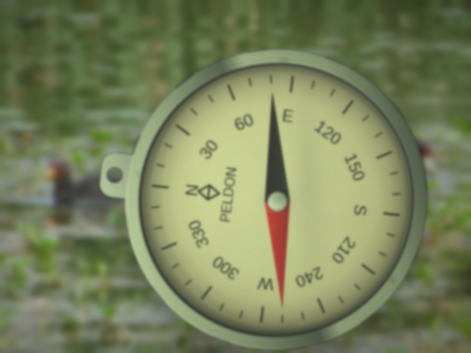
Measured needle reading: 260,°
